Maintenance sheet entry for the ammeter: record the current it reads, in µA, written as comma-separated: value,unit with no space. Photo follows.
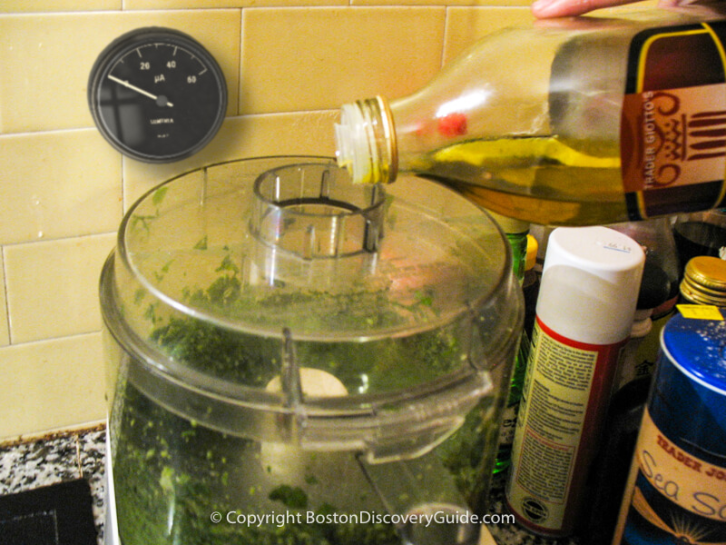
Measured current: 0,µA
